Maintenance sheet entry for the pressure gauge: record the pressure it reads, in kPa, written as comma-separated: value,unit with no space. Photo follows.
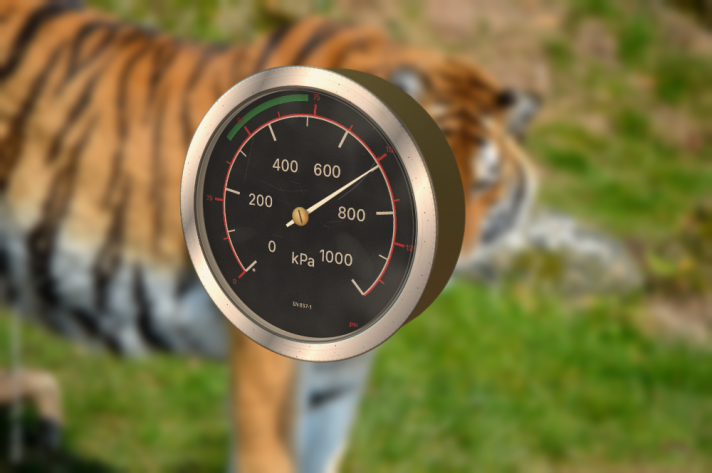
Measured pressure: 700,kPa
